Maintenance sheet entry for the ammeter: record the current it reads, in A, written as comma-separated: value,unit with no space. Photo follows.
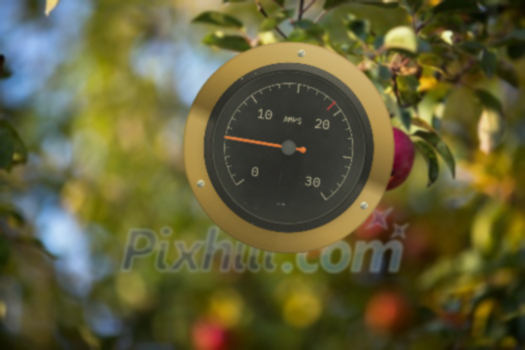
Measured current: 5,A
